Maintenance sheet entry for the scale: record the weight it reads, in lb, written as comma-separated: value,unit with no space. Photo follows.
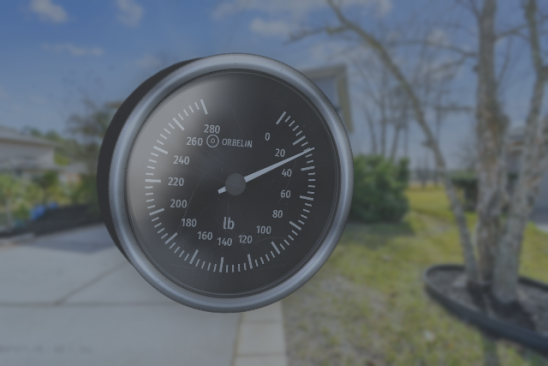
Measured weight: 28,lb
